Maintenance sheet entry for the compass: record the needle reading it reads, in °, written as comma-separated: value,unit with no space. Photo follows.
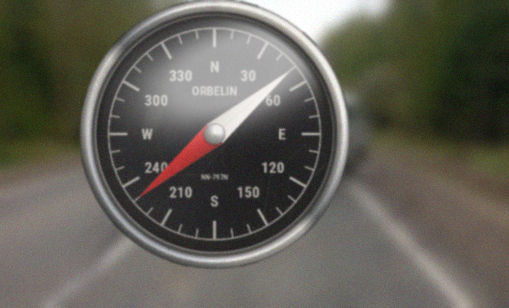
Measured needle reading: 230,°
